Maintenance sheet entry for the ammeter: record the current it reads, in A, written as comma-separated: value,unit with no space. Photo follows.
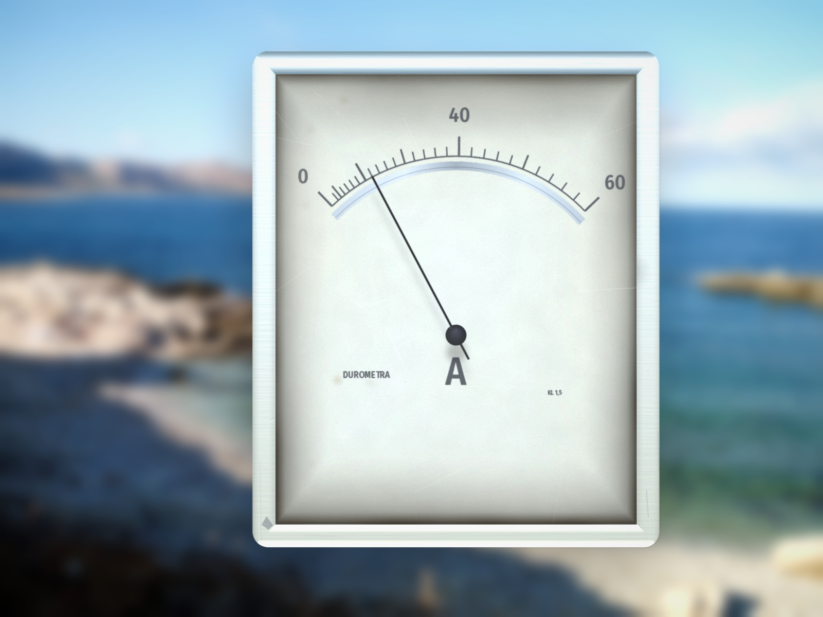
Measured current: 22,A
